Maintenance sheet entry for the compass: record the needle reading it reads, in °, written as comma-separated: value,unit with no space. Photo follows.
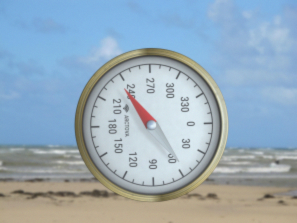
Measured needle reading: 235,°
